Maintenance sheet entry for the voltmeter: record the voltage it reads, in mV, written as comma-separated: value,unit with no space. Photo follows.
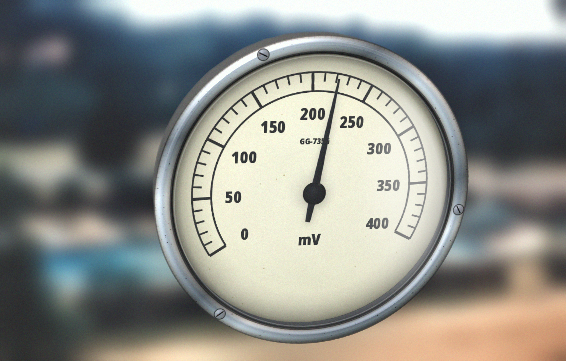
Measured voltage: 220,mV
